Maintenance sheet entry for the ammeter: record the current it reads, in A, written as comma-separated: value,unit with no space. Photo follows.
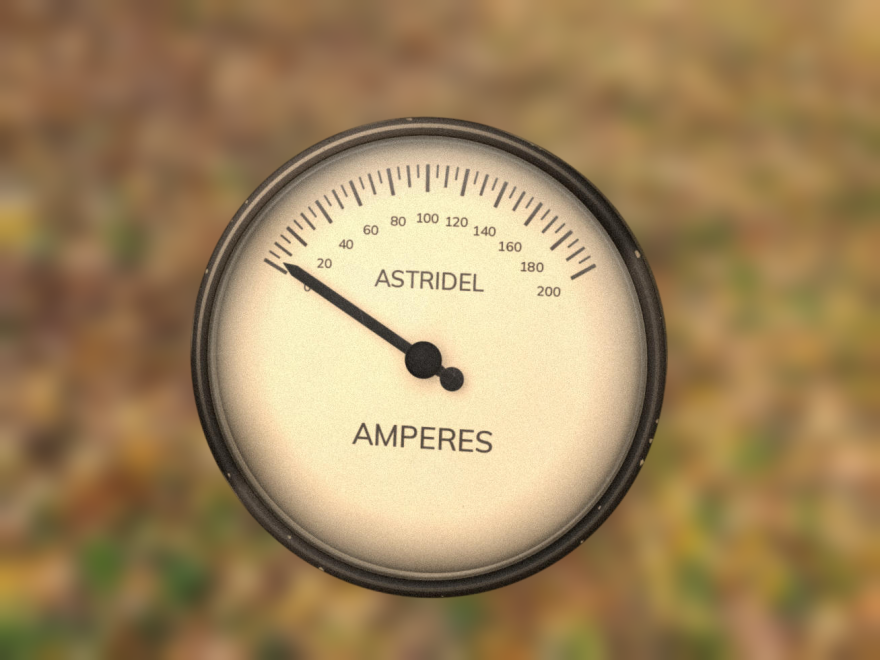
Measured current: 5,A
